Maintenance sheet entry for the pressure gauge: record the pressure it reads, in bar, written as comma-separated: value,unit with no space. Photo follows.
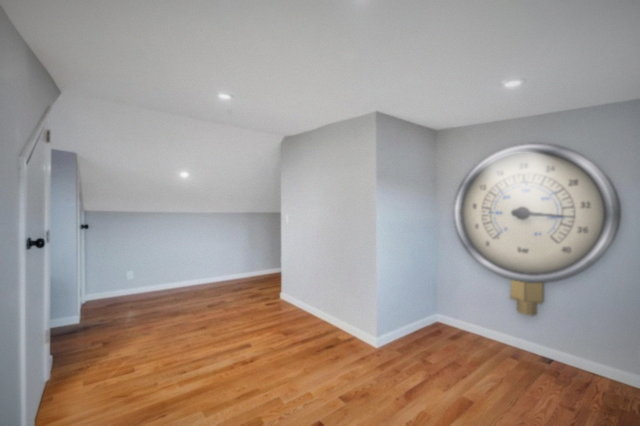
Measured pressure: 34,bar
